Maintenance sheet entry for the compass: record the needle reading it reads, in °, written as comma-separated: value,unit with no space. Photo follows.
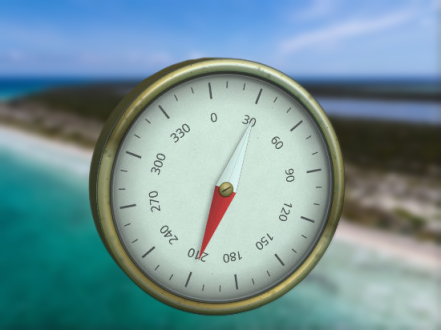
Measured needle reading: 210,°
